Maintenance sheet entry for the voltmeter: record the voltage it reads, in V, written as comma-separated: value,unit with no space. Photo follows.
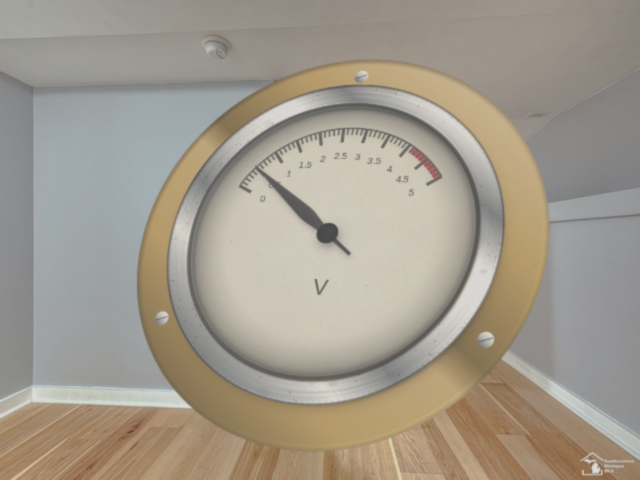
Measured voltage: 0.5,V
